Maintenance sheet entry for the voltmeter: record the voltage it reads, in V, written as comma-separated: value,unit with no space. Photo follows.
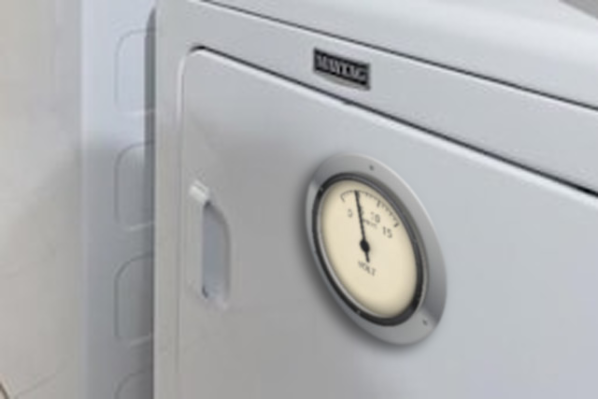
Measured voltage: 5,V
